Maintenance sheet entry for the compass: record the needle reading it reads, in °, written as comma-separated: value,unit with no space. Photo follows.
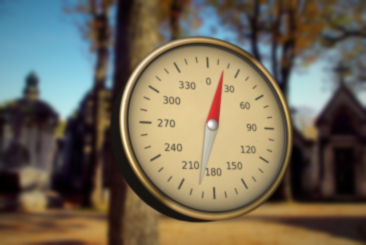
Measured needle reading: 15,°
